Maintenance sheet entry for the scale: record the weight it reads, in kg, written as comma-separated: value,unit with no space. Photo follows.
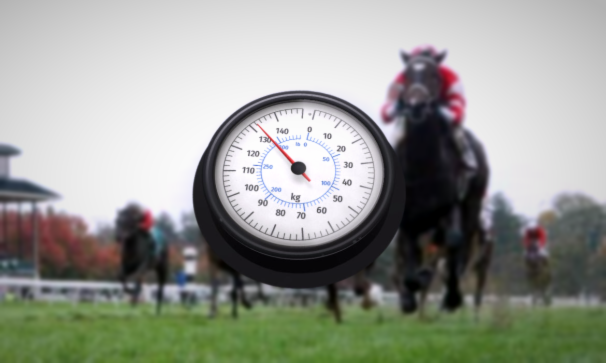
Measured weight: 132,kg
